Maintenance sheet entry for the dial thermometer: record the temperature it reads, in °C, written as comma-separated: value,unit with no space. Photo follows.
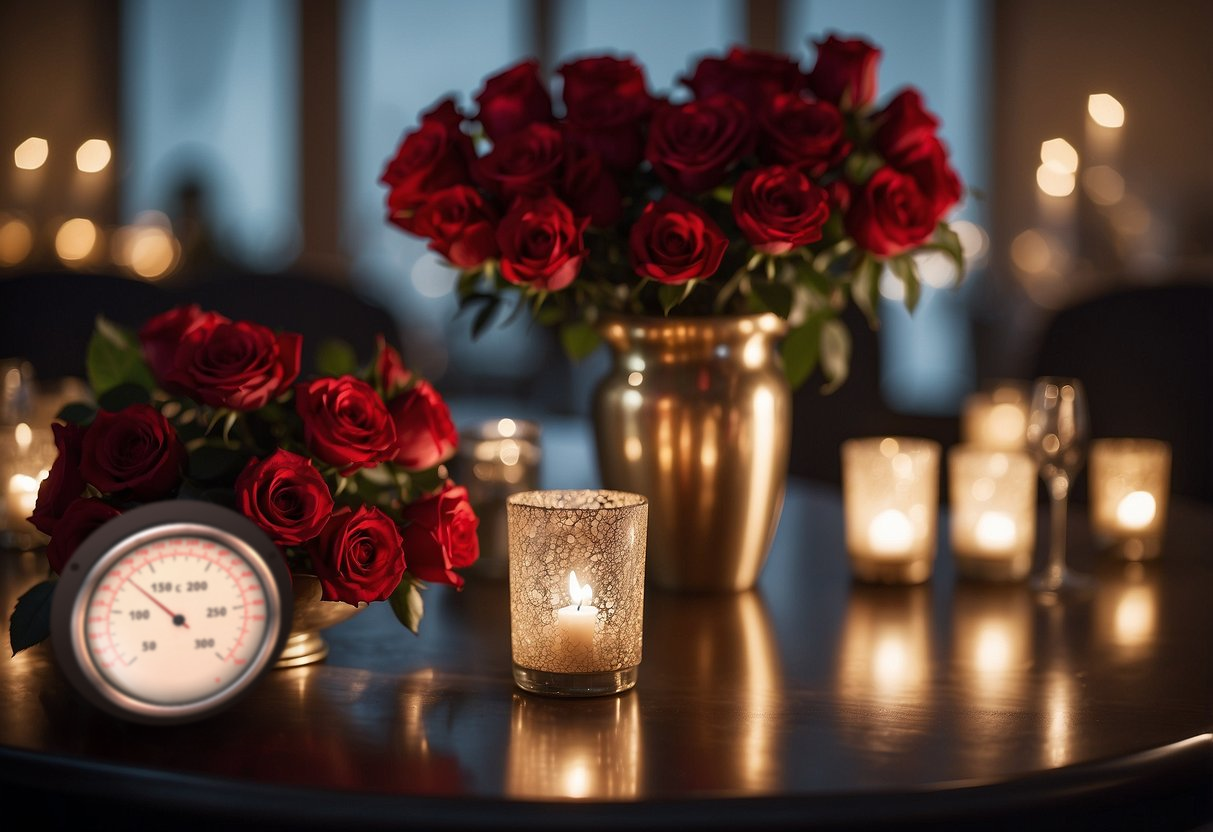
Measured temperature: 130,°C
